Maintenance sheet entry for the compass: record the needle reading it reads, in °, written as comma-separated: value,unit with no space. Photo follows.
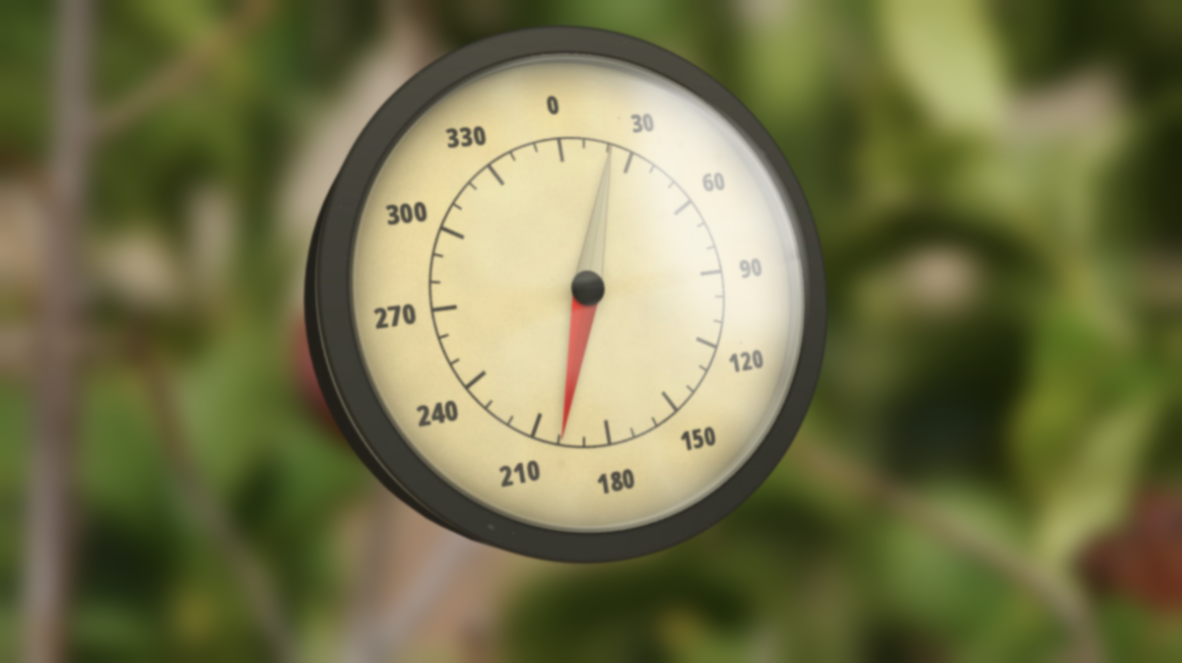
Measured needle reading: 200,°
